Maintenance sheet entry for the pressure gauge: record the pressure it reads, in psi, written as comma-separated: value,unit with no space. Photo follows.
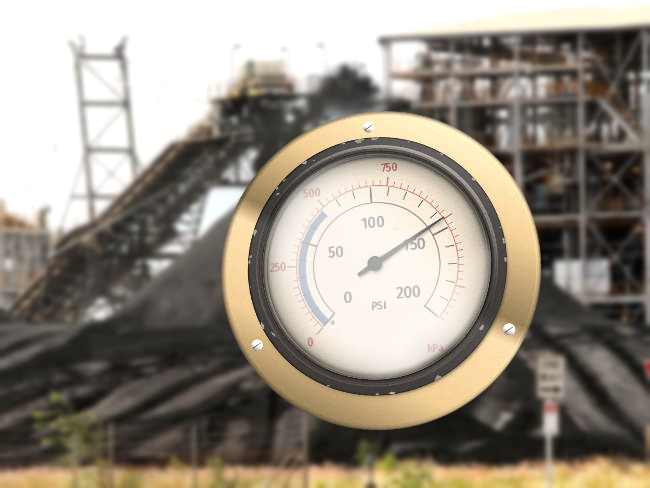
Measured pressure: 145,psi
